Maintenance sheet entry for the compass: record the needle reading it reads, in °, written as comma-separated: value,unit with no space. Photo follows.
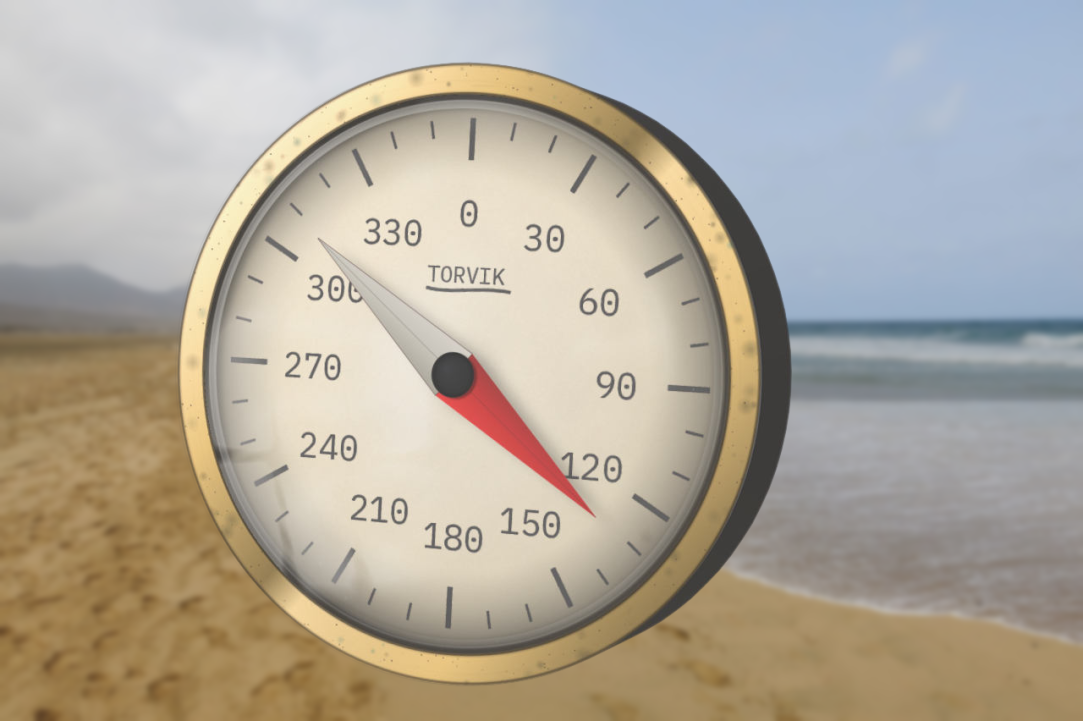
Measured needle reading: 130,°
